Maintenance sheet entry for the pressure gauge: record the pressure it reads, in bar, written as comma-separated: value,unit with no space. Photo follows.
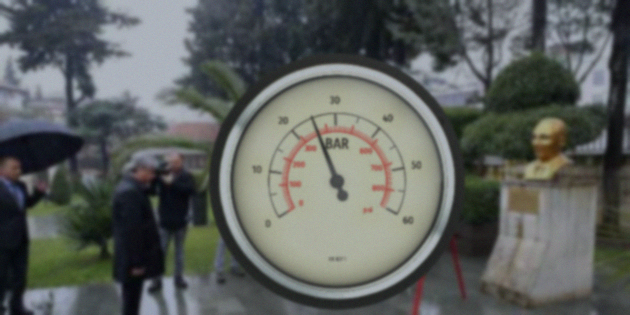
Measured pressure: 25,bar
